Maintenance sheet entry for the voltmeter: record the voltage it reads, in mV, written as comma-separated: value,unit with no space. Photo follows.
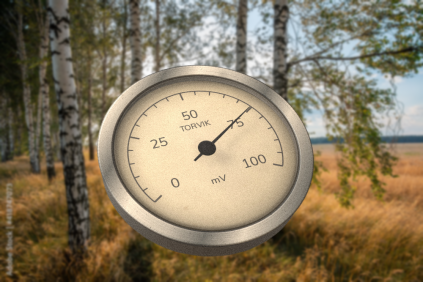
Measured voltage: 75,mV
